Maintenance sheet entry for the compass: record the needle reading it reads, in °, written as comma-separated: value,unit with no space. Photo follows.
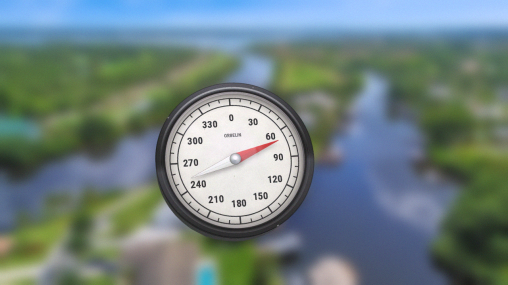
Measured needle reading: 70,°
